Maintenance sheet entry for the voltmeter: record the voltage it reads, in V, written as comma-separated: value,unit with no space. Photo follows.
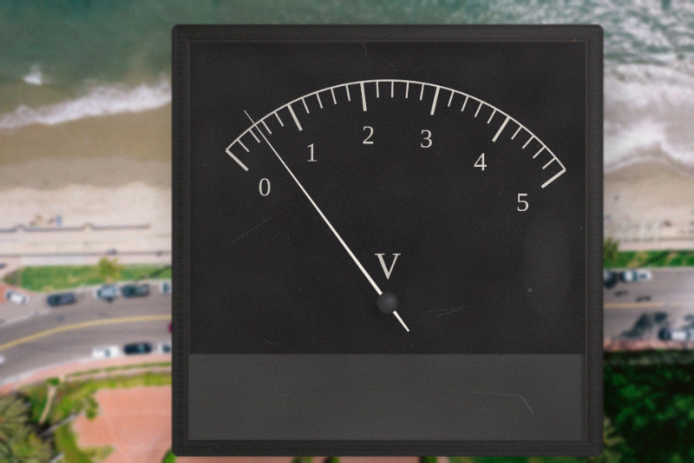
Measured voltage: 0.5,V
